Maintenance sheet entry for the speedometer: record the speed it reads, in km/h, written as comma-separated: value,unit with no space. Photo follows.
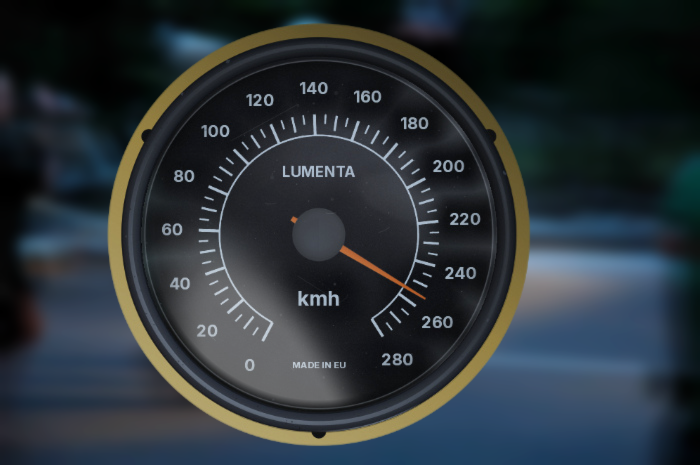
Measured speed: 255,km/h
